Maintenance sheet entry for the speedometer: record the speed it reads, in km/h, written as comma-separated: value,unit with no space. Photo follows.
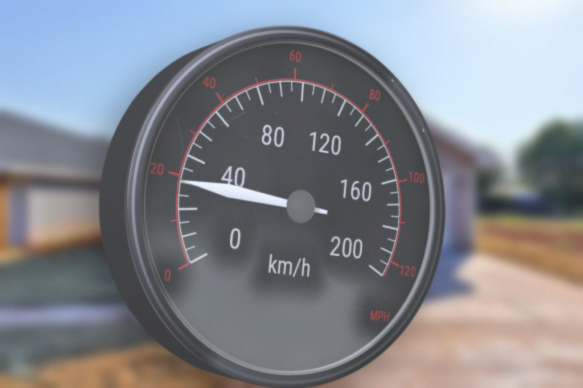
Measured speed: 30,km/h
